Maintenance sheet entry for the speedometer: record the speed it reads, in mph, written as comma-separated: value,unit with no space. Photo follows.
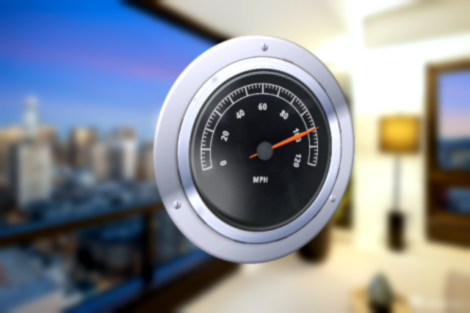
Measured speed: 100,mph
